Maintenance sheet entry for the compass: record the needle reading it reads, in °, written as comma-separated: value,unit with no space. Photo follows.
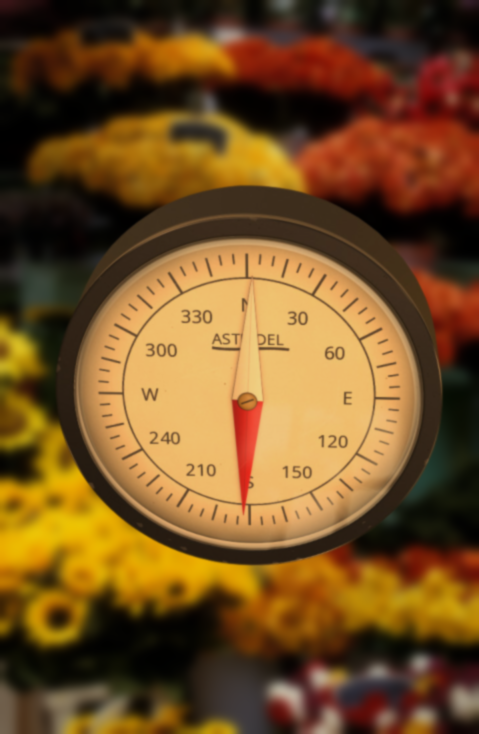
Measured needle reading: 182.5,°
